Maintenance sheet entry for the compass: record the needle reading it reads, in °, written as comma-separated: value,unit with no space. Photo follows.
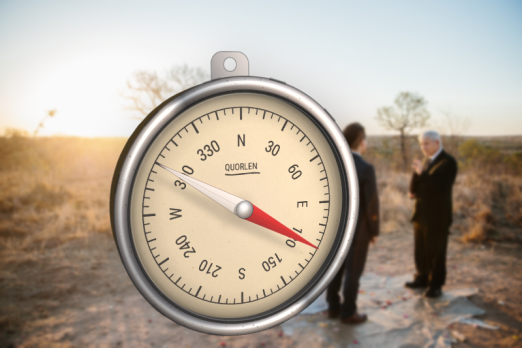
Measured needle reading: 120,°
